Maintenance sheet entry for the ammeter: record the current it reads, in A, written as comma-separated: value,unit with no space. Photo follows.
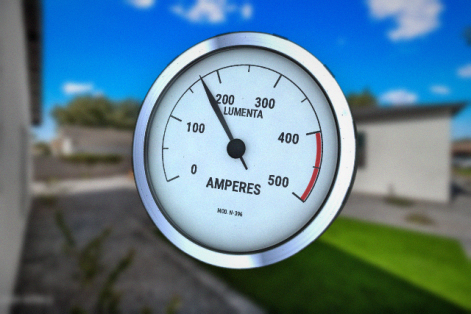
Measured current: 175,A
